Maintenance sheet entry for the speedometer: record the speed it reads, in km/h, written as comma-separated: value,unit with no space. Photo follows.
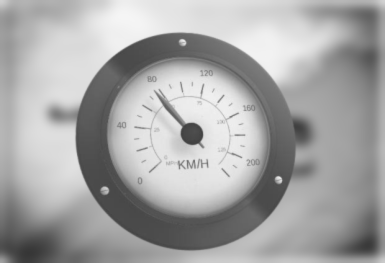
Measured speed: 75,km/h
